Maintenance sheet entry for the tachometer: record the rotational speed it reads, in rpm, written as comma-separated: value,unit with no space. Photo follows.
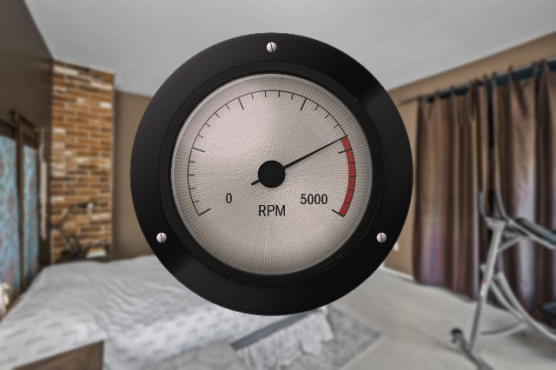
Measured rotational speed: 3800,rpm
